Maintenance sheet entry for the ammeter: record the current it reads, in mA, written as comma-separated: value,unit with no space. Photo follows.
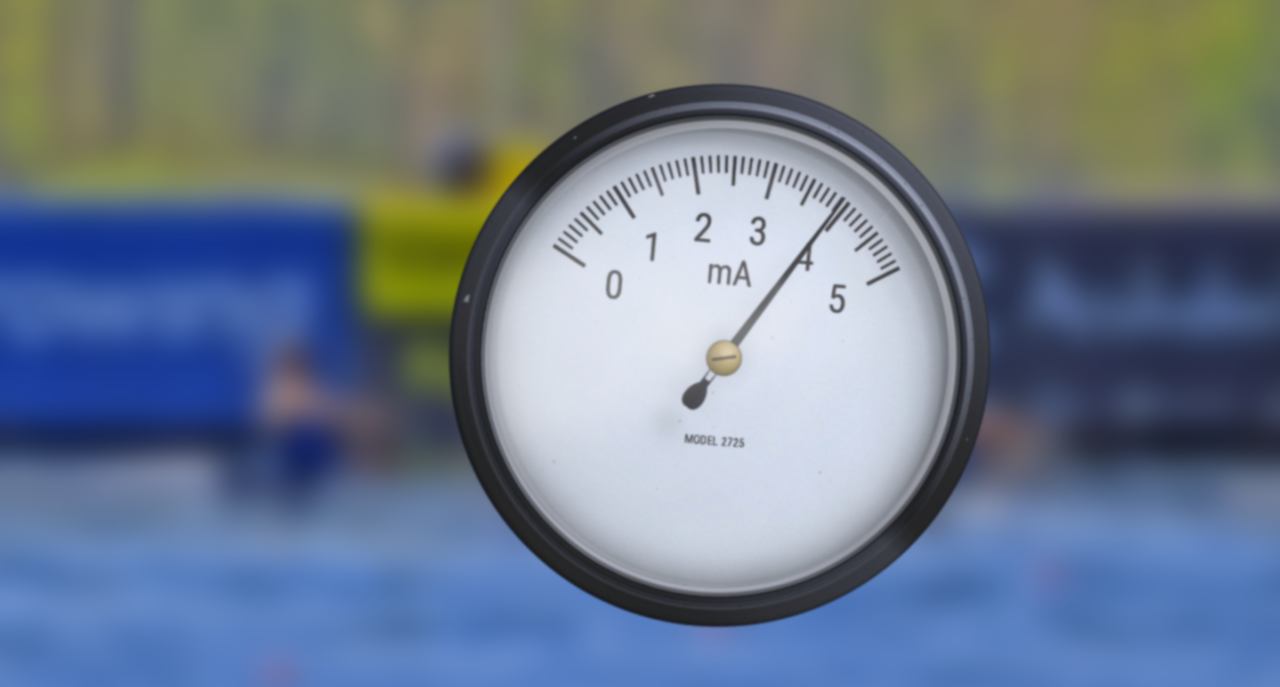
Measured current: 3.9,mA
